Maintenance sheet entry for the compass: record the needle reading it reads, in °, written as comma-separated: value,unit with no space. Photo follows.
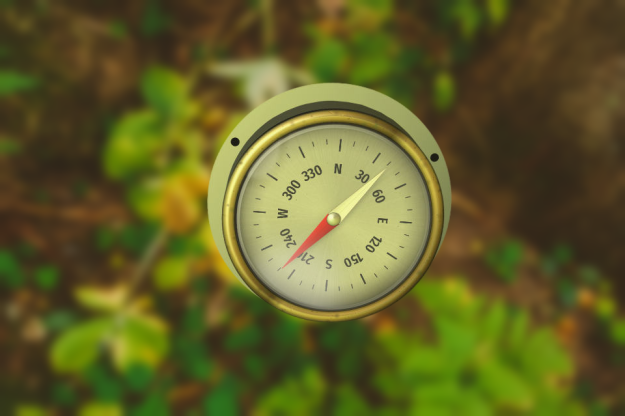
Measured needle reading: 220,°
